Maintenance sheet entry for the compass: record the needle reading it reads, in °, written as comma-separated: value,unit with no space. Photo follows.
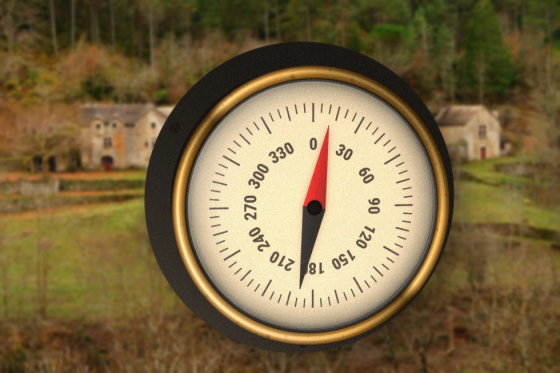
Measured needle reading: 10,°
